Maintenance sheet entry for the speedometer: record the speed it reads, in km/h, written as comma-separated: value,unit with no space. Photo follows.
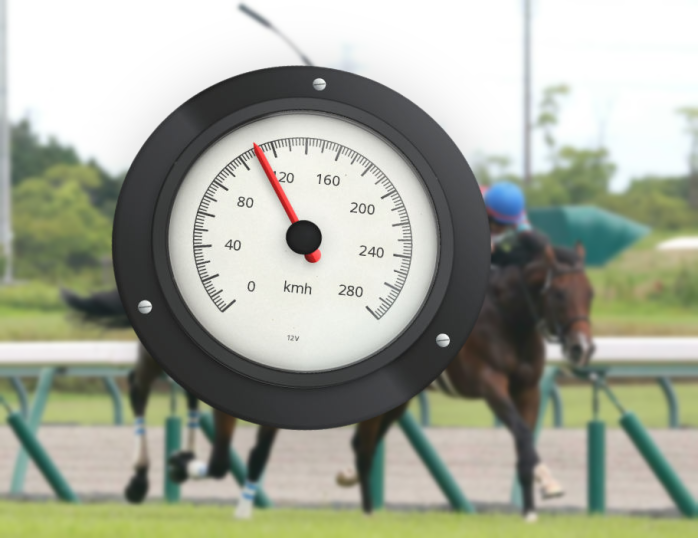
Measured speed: 110,km/h
